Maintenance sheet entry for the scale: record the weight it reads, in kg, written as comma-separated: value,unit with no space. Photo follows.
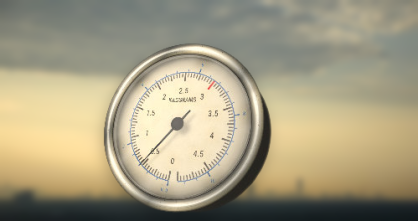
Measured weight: 0.5,kg
